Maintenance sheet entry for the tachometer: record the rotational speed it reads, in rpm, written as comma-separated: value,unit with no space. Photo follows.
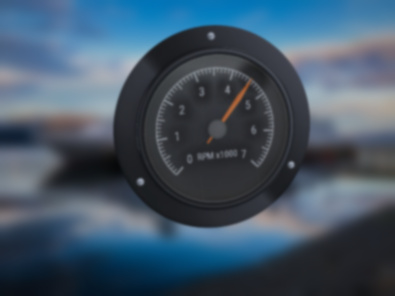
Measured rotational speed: 4500,rpm
